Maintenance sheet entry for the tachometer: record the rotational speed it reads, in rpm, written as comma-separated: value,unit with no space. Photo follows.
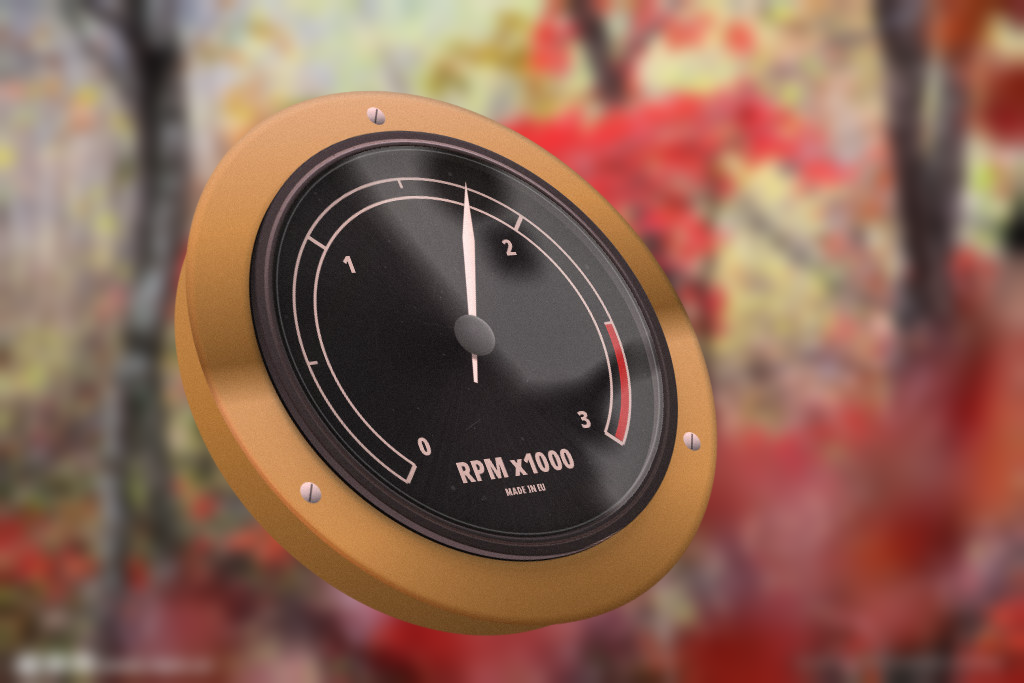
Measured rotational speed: 1750,rpm
